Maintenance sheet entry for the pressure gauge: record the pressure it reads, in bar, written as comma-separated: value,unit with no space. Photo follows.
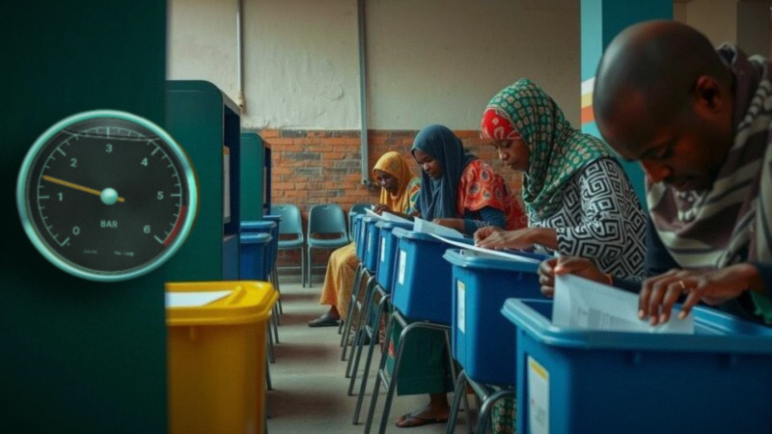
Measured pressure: 1.4,bar
